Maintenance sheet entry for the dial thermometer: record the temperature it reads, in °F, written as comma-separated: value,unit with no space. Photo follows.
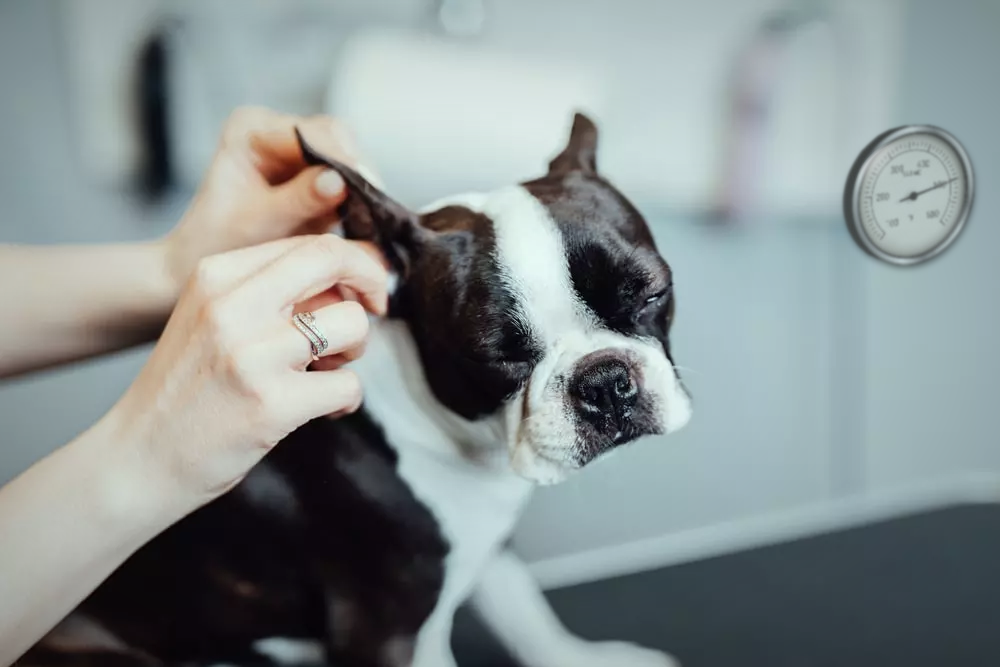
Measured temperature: 500,°F
